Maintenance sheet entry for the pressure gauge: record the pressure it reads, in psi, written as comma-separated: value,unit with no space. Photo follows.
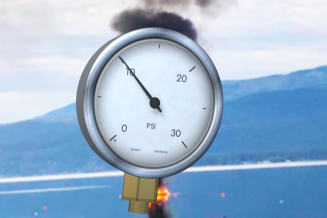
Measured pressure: 10,psi
